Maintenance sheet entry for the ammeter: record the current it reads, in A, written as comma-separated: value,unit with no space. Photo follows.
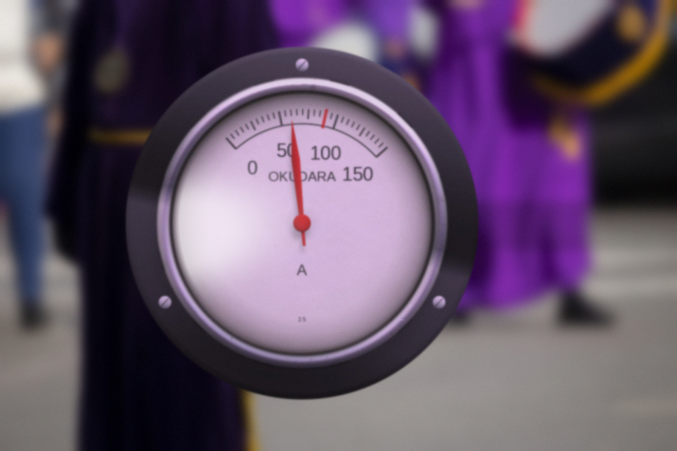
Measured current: 60,A
